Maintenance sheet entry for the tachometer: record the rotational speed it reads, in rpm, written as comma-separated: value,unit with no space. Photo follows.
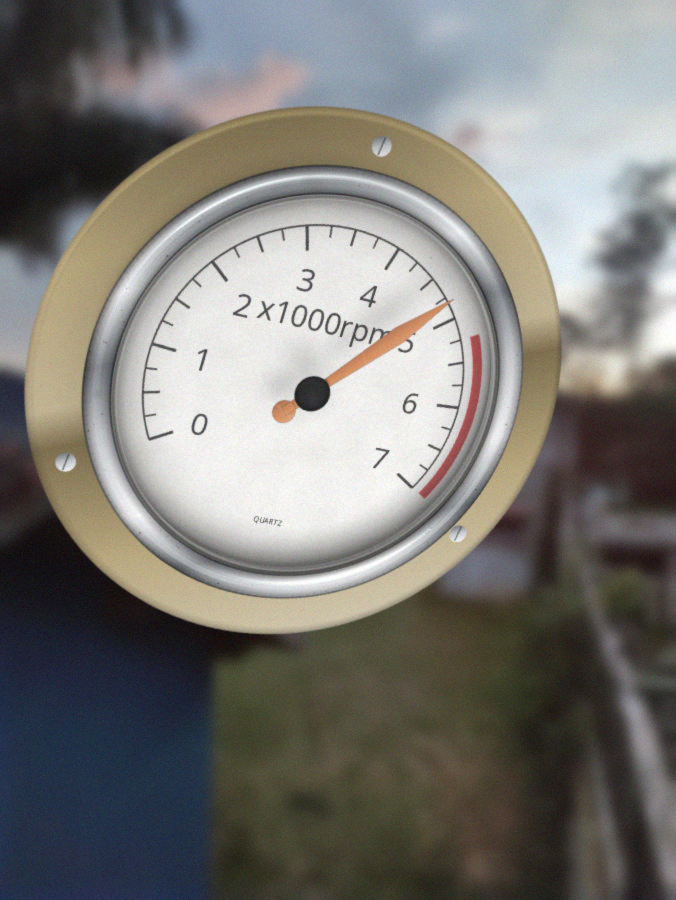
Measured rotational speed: 4750,rpm
